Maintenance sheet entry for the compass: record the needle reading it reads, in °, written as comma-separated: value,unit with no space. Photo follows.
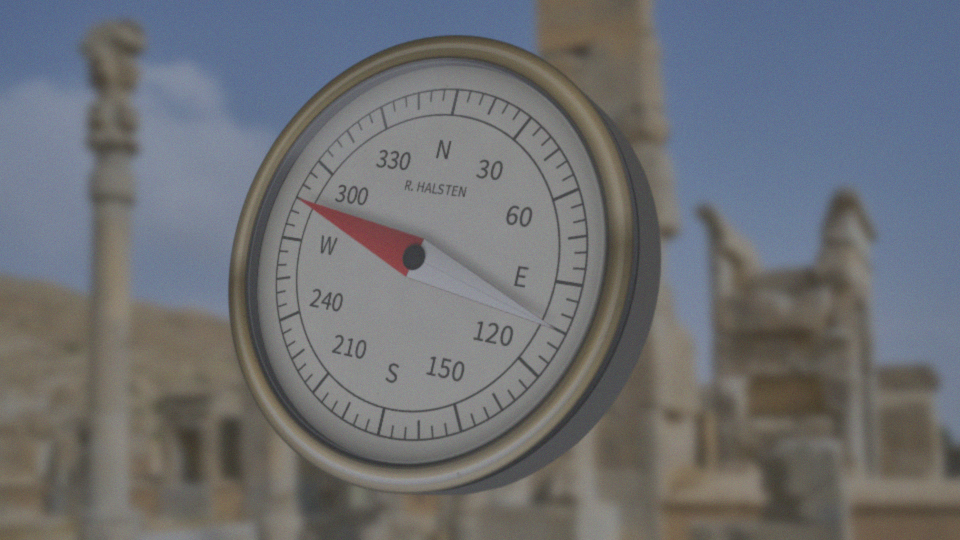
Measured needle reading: 285,°
